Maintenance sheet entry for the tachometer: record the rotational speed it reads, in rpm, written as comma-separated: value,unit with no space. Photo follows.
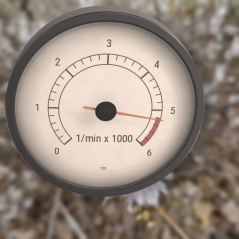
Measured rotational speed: 5200,rpm
